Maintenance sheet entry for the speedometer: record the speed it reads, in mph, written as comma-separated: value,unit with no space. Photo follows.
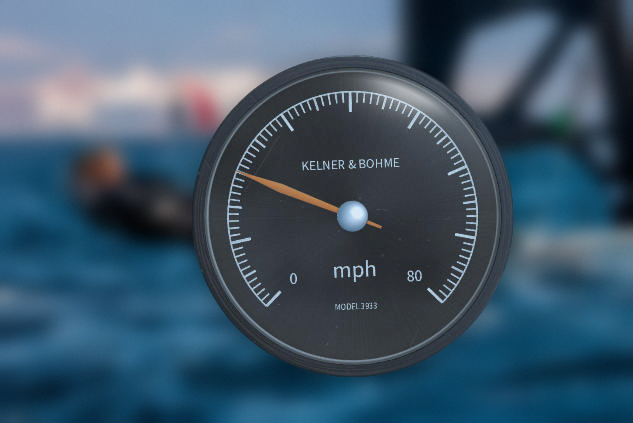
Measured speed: 20,mph
